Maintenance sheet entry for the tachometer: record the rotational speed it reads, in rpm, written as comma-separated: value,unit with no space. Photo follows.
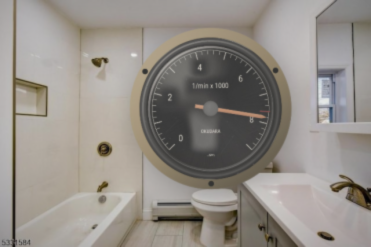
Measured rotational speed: 7800,rpm
